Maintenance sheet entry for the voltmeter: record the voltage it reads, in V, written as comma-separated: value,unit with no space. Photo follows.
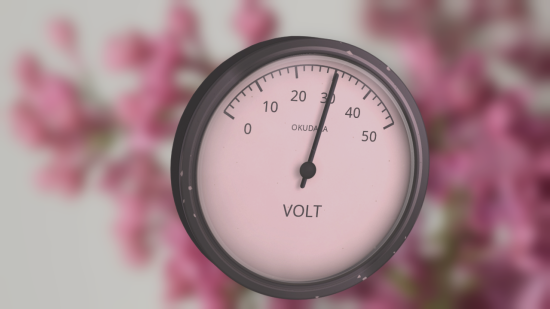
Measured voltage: 30,V
